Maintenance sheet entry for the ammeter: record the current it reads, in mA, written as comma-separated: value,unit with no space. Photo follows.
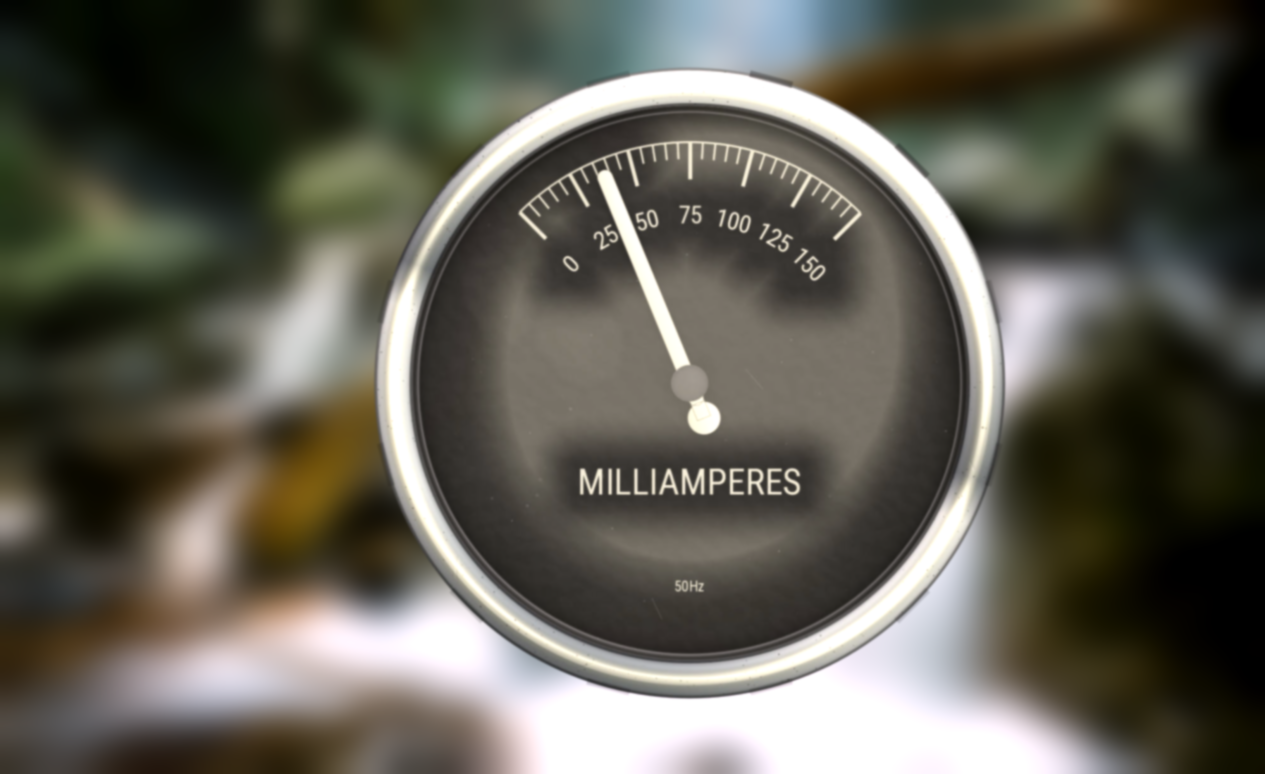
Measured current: 37.5,mA
